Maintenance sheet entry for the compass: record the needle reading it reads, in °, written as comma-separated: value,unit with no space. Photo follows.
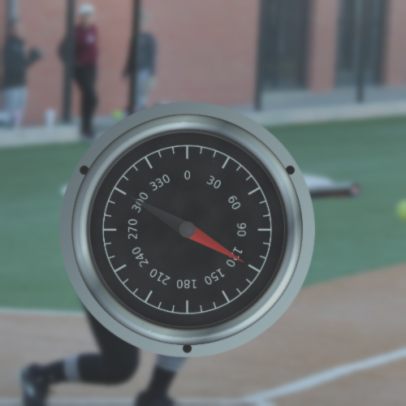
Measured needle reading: 120,°
